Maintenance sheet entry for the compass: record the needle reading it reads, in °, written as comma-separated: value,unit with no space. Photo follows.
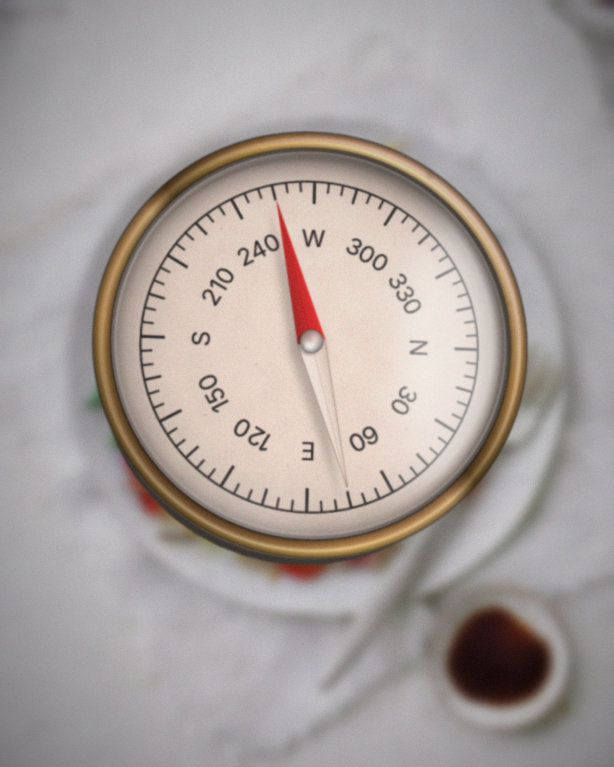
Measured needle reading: 255,°
